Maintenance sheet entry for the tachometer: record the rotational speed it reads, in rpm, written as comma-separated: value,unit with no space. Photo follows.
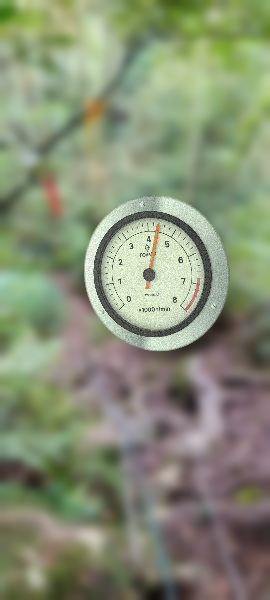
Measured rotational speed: 4400,rpm
